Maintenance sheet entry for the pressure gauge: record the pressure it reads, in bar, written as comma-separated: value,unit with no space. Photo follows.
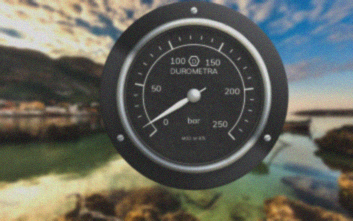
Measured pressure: 10,bar
